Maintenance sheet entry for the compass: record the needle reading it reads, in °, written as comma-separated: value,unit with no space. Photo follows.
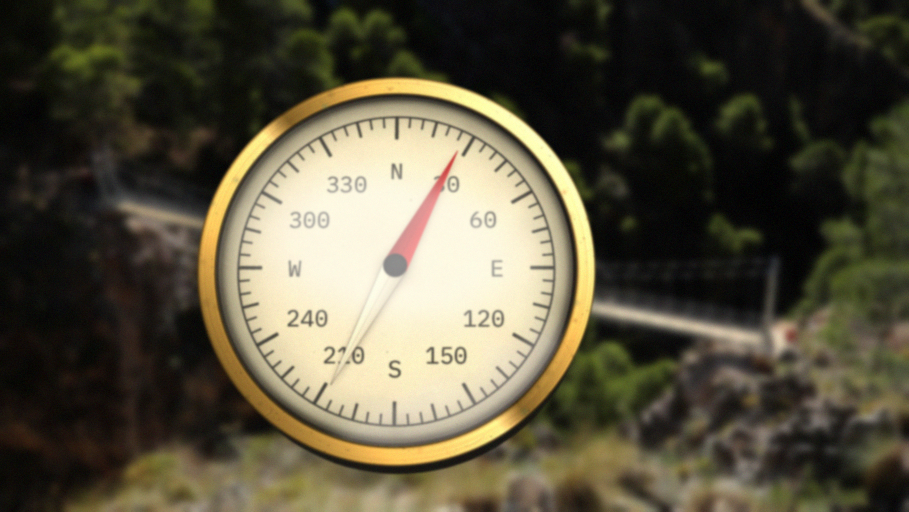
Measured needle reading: 27.5,°
